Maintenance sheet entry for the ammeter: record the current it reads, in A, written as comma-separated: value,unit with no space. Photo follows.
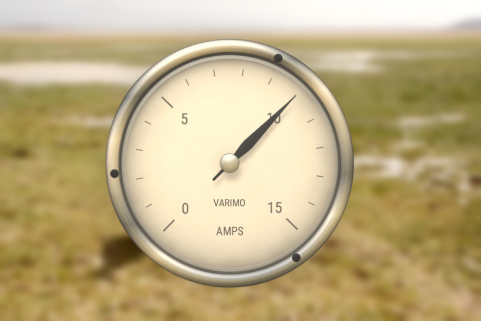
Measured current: 10,A
